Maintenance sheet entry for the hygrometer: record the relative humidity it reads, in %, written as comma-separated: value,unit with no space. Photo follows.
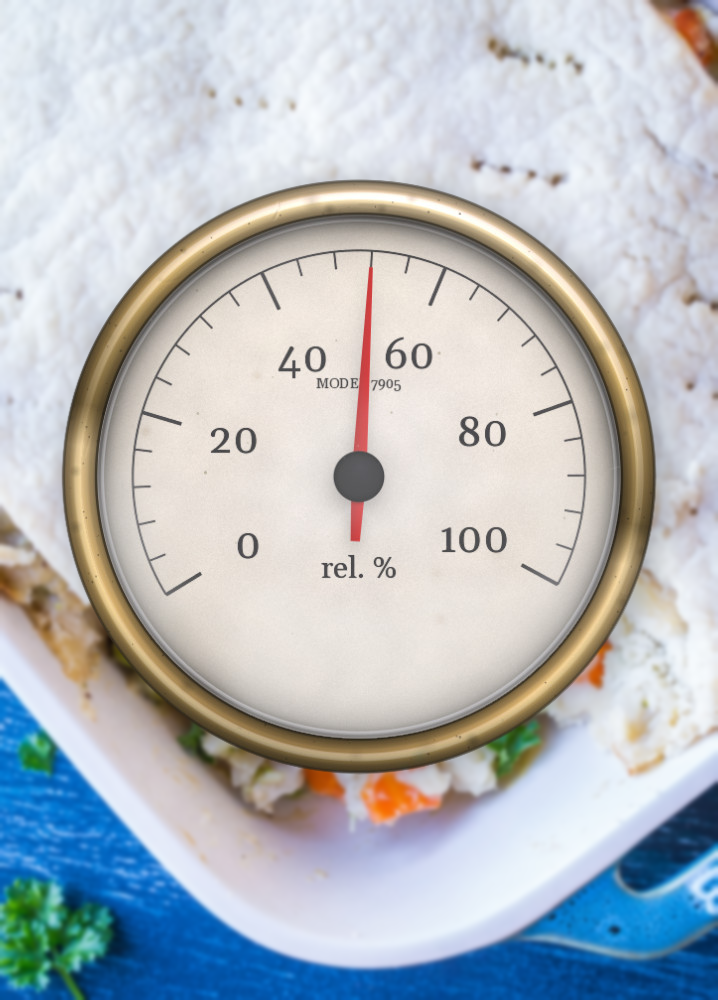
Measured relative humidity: 52,%
